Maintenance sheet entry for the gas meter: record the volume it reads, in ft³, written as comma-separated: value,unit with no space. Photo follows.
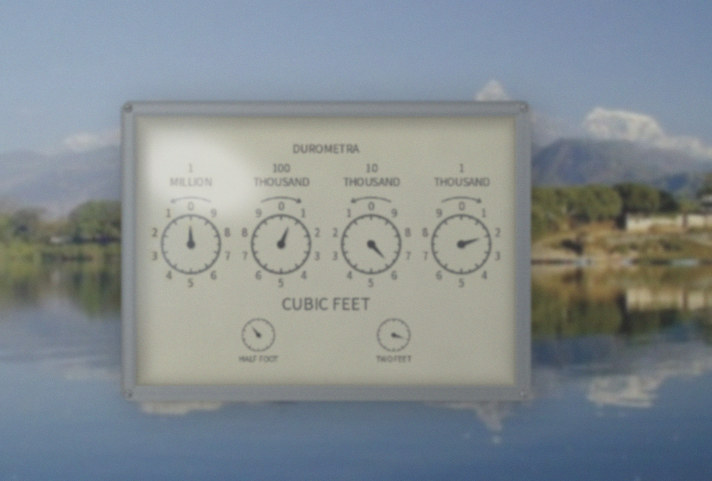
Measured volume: 6200,ft³
